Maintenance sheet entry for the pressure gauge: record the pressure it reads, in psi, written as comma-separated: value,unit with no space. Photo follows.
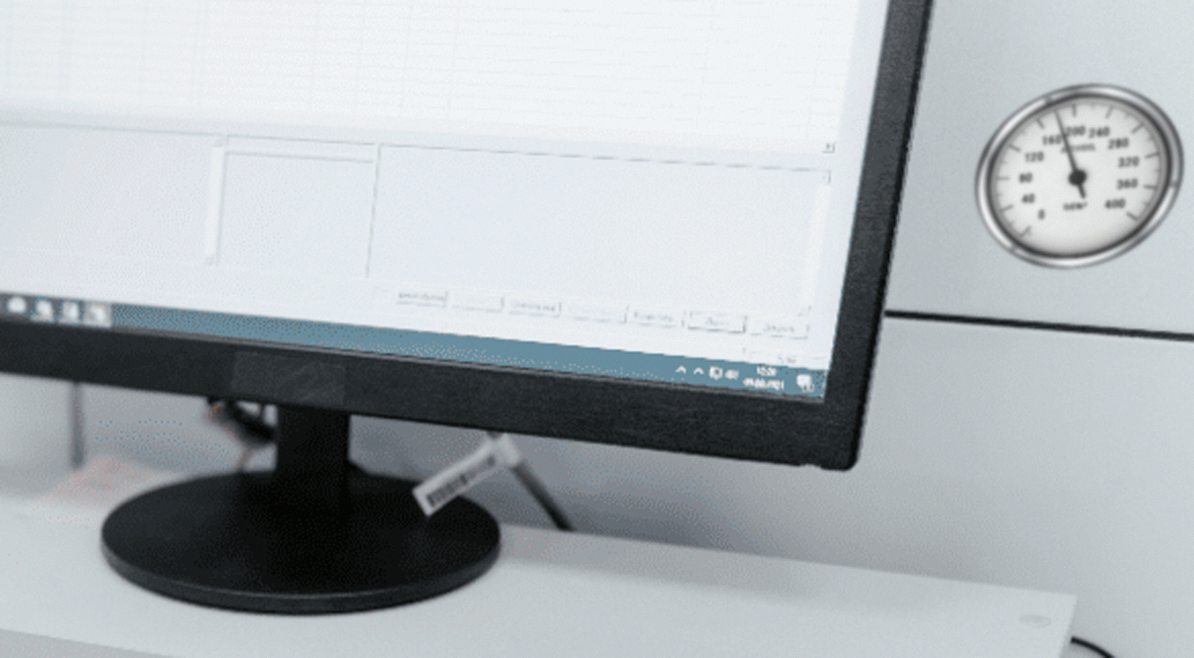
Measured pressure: 180,psi
